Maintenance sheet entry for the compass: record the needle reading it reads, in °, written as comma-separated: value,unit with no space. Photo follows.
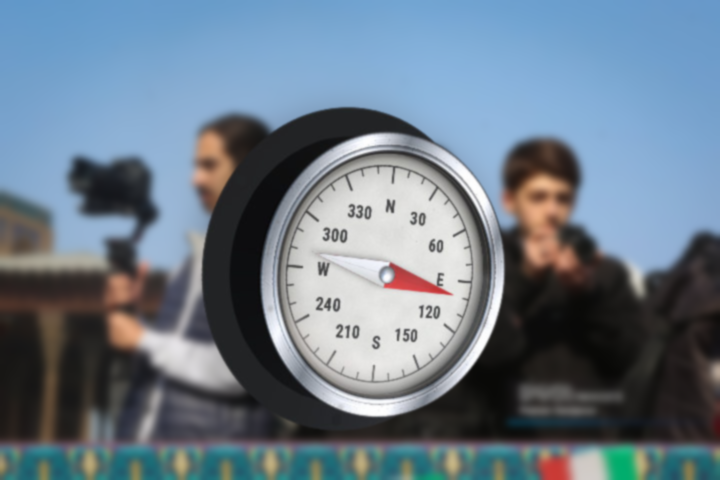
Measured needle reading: 100,°
